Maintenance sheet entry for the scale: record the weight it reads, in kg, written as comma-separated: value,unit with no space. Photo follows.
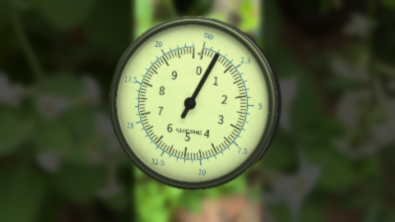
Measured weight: 0.5,kg
